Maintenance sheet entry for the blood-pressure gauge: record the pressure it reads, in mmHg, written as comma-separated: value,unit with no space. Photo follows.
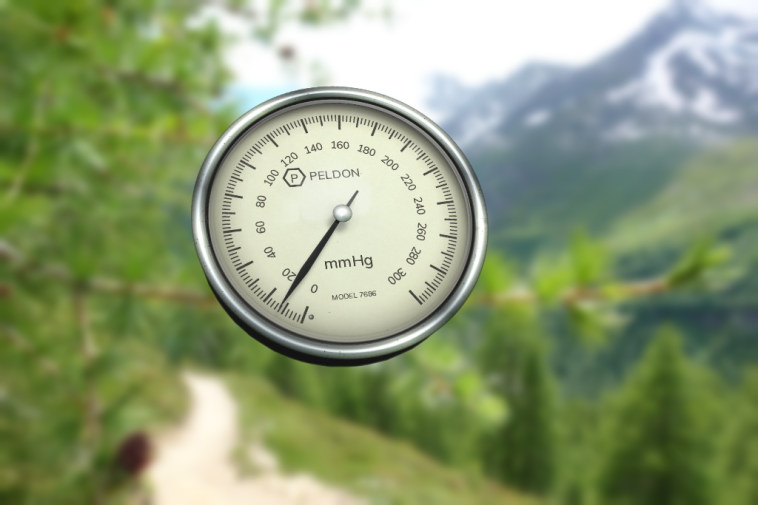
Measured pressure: 12,mmHg
